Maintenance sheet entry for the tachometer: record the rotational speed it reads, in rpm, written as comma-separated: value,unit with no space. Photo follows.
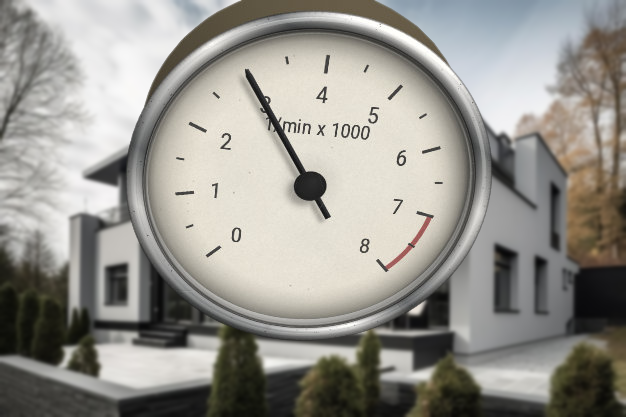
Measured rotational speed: 3000,rpm
